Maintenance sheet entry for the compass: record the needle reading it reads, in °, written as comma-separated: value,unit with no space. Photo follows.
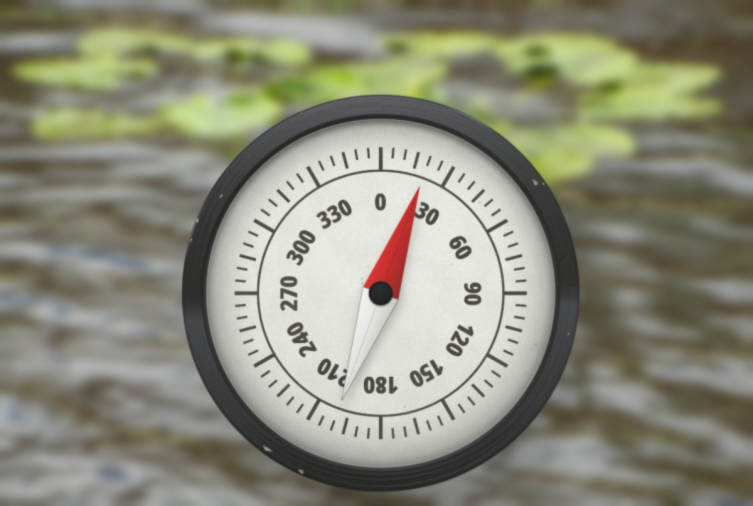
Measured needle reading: 20,°
